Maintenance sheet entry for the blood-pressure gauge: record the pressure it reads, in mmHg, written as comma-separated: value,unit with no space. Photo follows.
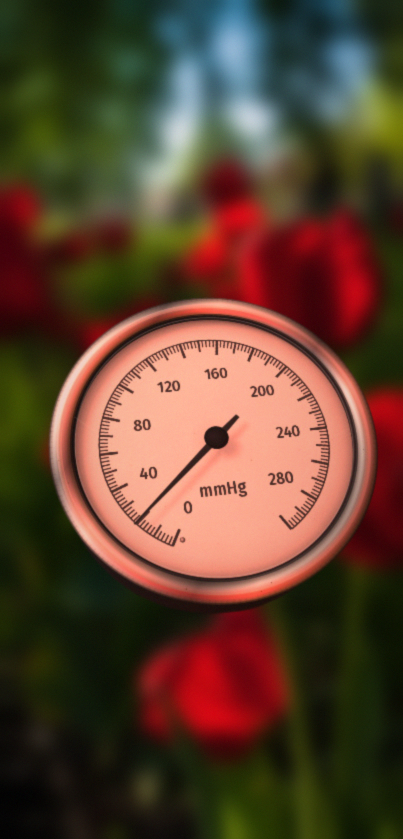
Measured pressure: 20,mmHg
